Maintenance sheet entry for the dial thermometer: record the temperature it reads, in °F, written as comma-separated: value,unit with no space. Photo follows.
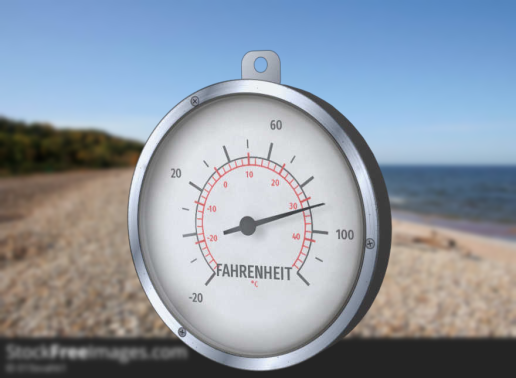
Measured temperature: 90,°F
